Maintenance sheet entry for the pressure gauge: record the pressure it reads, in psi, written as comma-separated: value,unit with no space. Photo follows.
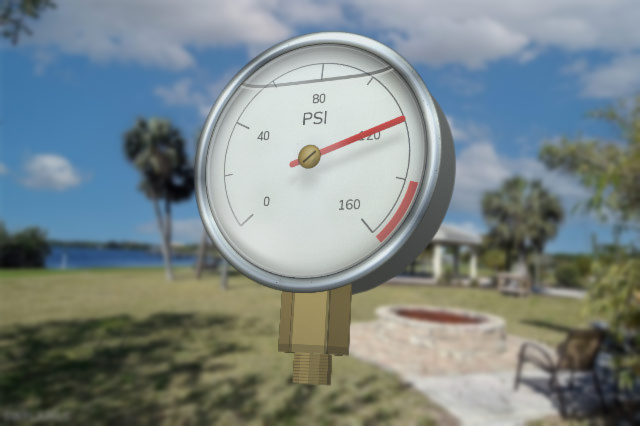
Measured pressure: 120,psi
